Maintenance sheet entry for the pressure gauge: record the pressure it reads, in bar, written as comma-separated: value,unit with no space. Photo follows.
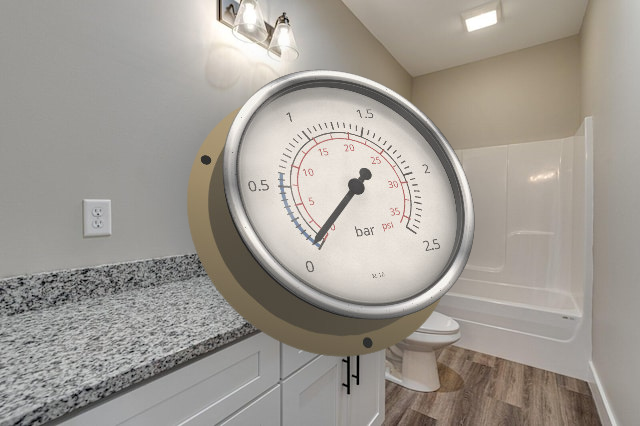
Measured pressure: 0.05,bar
